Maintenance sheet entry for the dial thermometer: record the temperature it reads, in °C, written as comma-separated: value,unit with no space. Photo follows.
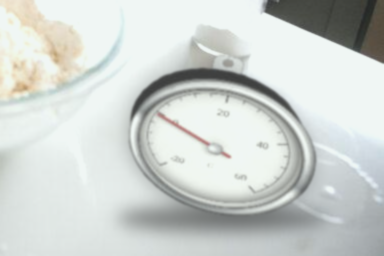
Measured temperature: 0,°C
